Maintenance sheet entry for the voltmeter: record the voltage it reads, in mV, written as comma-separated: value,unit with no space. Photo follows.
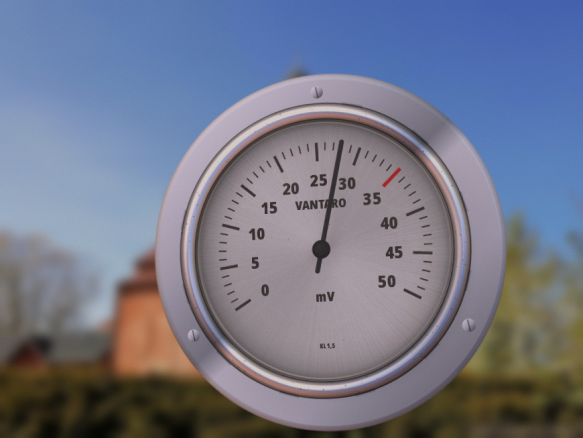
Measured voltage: 28,mV
